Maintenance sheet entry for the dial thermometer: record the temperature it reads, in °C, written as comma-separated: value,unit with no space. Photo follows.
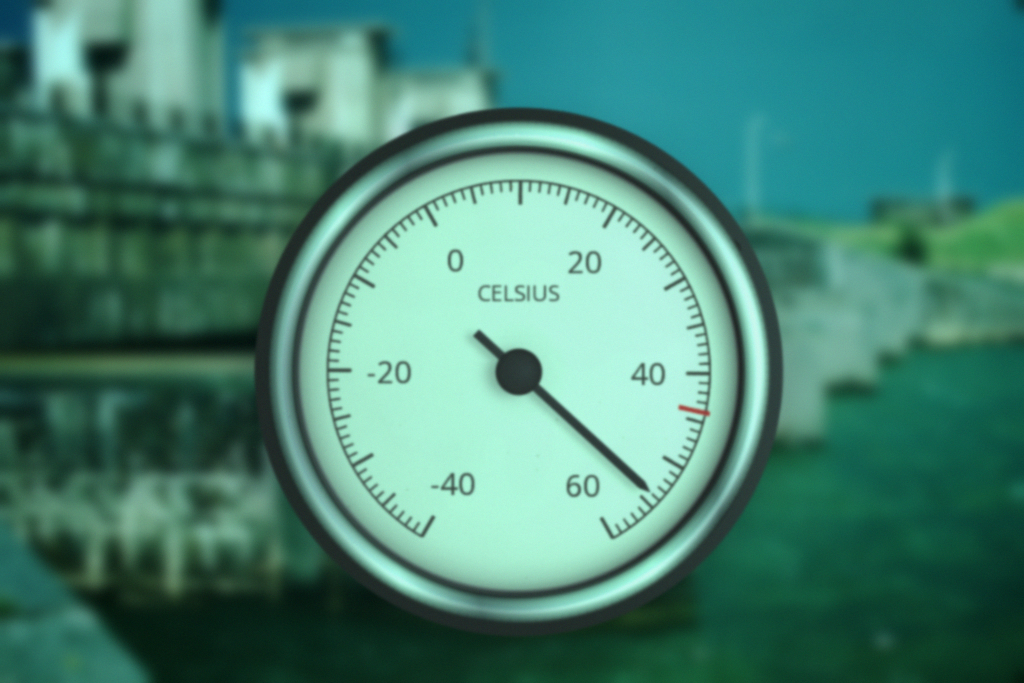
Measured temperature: 54,°C
